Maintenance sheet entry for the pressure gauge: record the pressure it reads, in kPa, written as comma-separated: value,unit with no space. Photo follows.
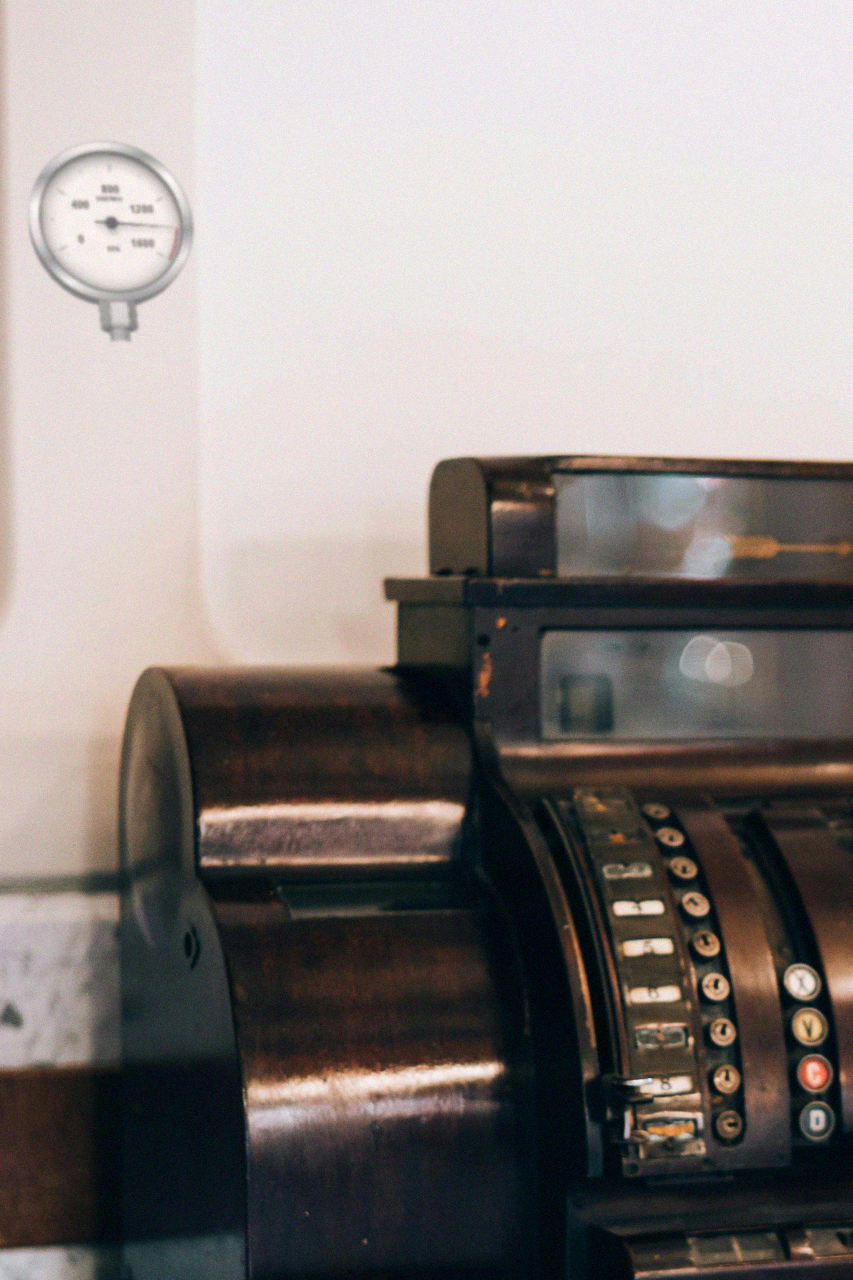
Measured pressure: 1400,kPa
